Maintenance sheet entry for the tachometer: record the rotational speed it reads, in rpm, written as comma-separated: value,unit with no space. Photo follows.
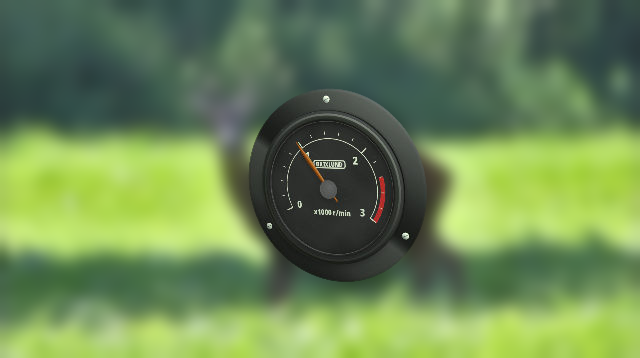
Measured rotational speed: 1000,rpm
